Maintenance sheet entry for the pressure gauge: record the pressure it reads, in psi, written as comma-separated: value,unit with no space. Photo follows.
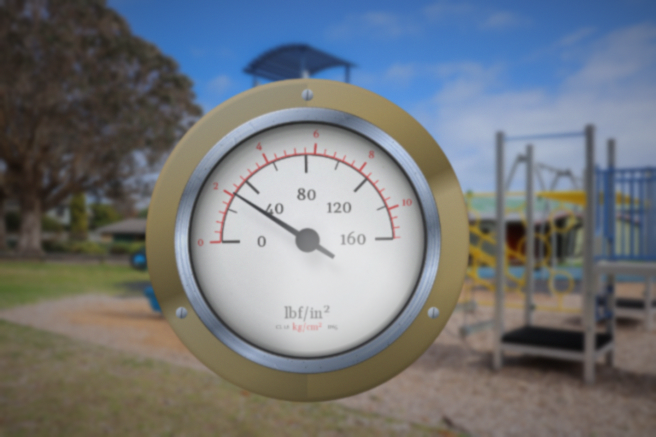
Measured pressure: 30,psi
